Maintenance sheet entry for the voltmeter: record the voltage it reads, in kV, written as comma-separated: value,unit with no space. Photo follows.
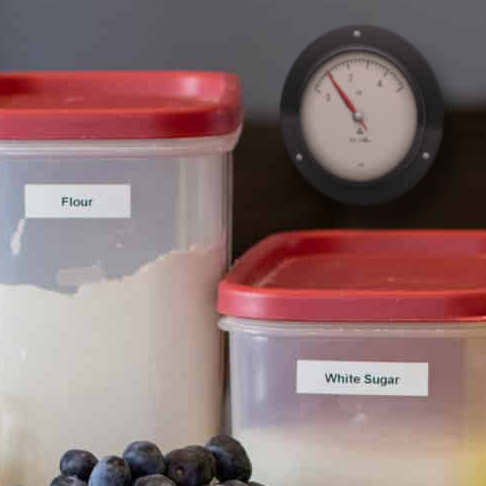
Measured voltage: 1,kV
